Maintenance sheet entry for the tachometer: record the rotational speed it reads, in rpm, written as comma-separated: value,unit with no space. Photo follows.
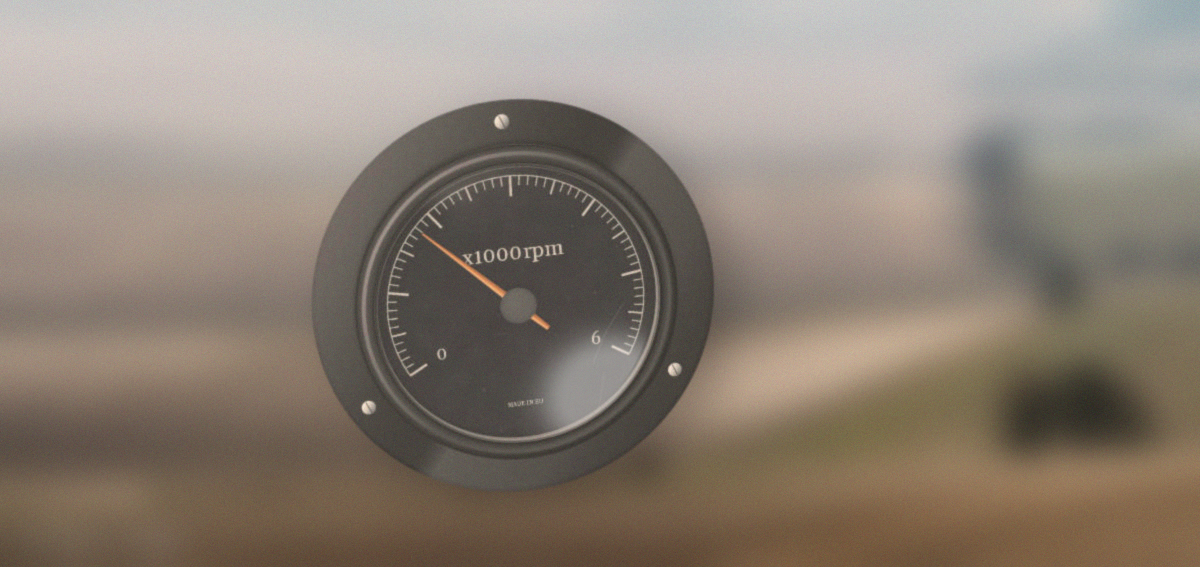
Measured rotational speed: 1800,rpm
